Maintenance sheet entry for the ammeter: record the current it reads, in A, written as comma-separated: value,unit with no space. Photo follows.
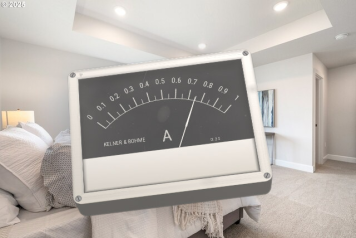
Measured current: 0.75,A
